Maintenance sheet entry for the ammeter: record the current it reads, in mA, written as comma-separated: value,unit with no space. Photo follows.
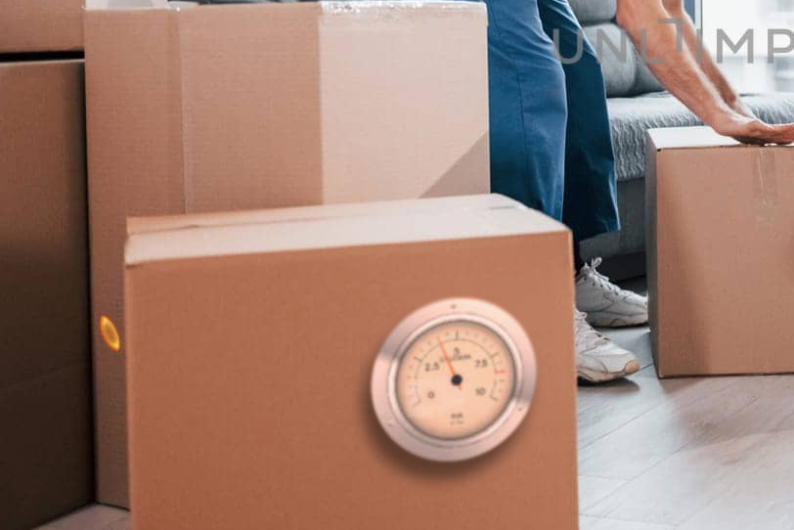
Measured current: 4,mA
